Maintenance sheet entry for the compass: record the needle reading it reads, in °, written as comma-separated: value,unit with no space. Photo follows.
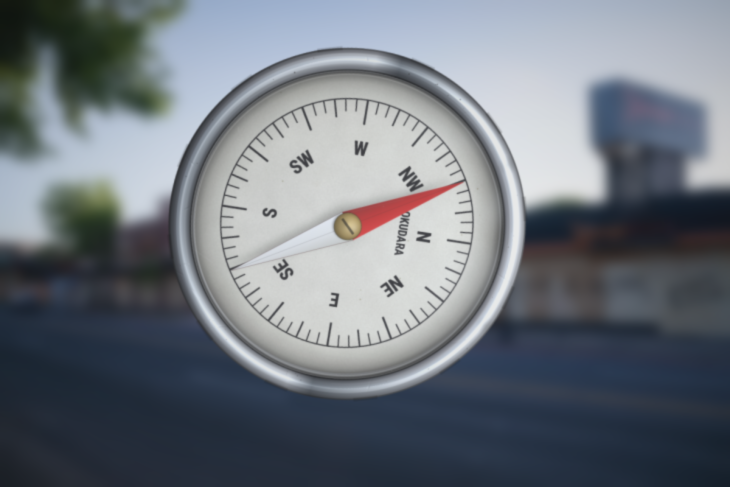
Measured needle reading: 330,°
